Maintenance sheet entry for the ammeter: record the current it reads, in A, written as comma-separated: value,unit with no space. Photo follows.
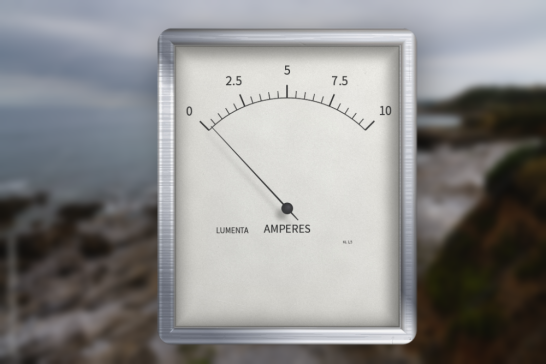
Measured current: 0.25,A
